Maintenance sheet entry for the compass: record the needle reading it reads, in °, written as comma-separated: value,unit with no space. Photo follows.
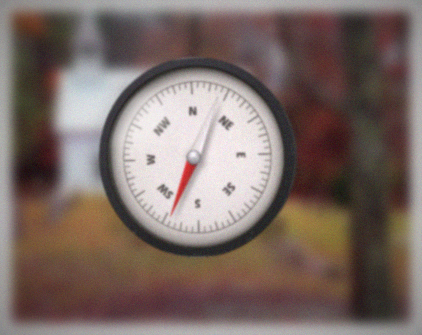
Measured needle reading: 205,°
